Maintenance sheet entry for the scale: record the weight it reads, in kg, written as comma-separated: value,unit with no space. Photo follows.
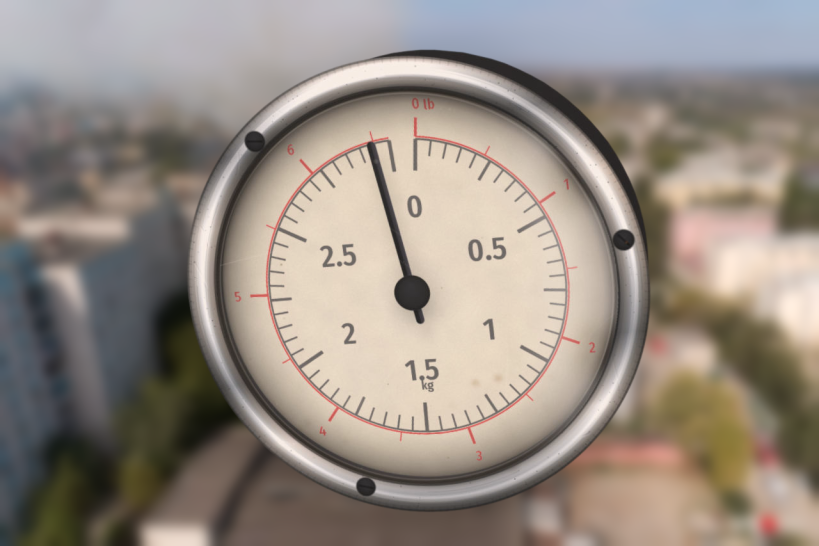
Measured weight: 2.95,kg
